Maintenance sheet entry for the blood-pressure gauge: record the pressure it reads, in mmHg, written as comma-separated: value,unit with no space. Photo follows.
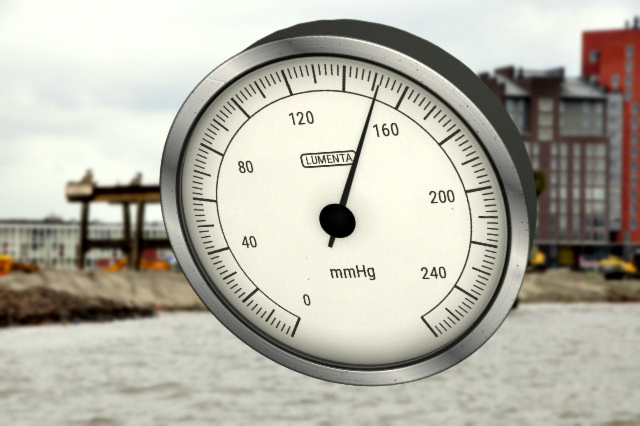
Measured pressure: 152,mmHg
